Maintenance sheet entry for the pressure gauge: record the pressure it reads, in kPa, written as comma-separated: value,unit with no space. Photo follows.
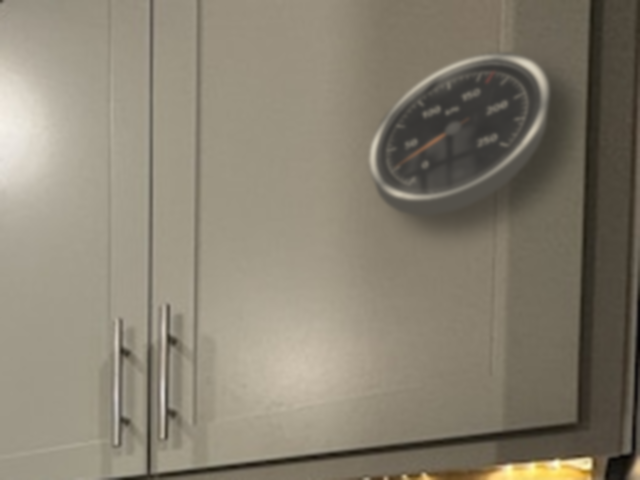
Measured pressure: 25,kPa
